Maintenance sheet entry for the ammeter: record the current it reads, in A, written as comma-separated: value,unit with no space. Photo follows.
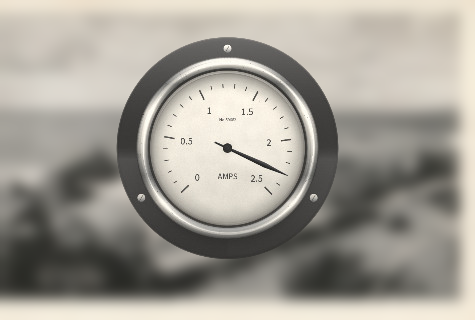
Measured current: 2.3,A
